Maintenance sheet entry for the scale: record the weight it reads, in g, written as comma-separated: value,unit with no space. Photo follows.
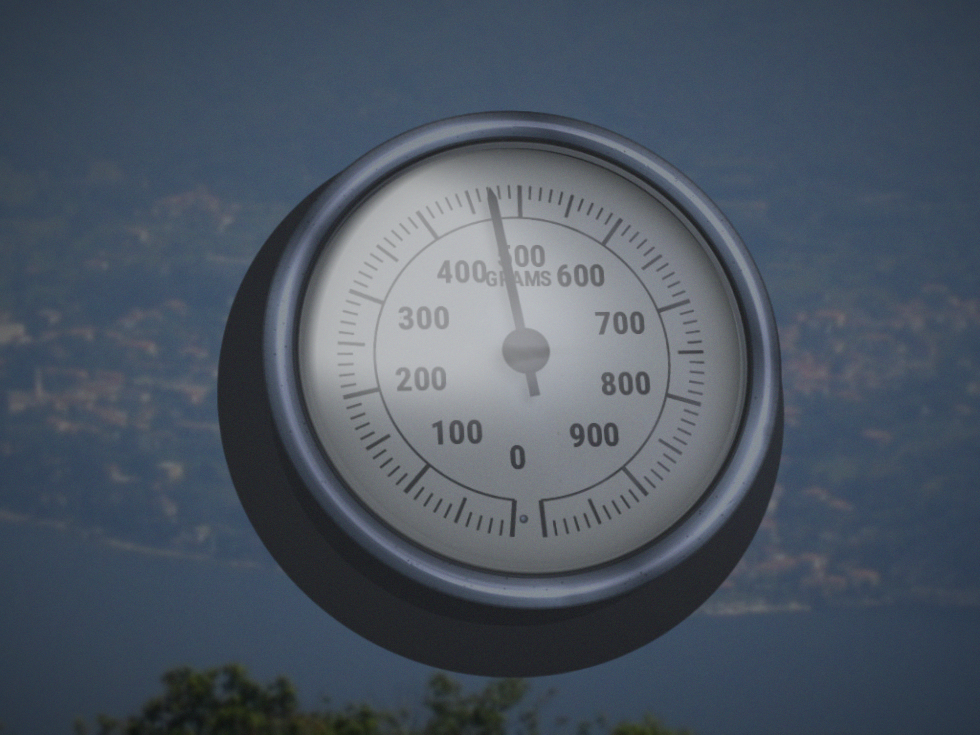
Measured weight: 470,g
